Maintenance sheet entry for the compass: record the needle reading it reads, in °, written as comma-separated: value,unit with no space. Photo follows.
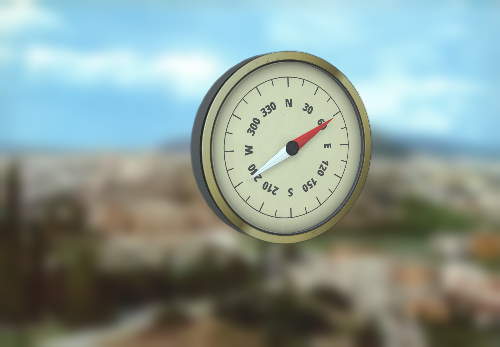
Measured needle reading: 60,°
